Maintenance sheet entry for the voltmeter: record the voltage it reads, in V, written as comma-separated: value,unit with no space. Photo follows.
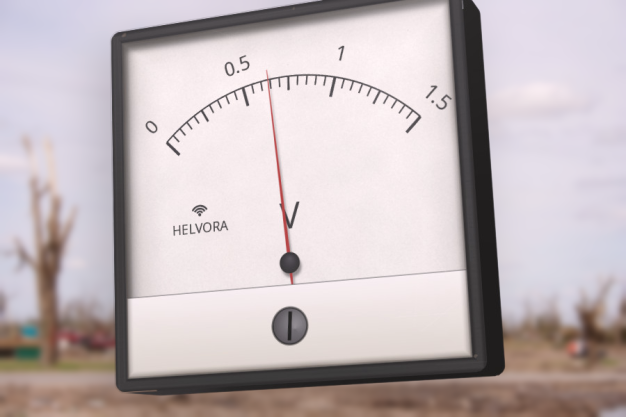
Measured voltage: 0.65,V
